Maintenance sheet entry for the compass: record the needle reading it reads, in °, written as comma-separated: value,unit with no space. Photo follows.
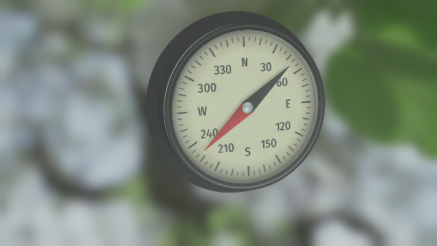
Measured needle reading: 230,°
